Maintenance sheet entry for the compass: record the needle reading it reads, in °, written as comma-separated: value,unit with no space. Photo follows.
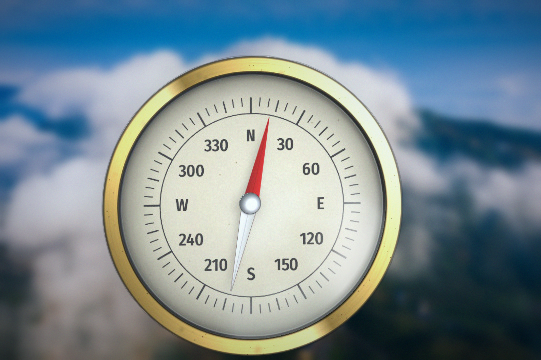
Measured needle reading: 12.5,°
